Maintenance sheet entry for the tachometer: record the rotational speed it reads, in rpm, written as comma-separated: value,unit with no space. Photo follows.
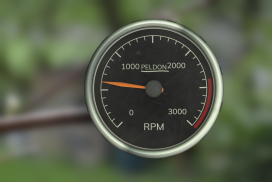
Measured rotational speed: 600,rpm
